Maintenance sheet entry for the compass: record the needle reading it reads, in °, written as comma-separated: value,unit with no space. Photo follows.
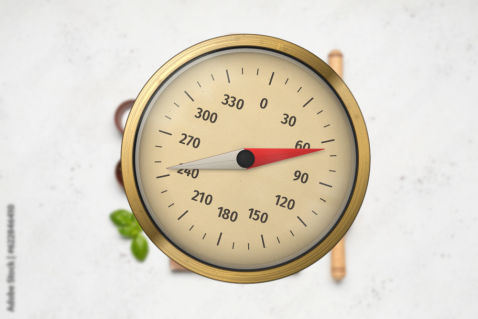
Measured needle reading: 65,°
